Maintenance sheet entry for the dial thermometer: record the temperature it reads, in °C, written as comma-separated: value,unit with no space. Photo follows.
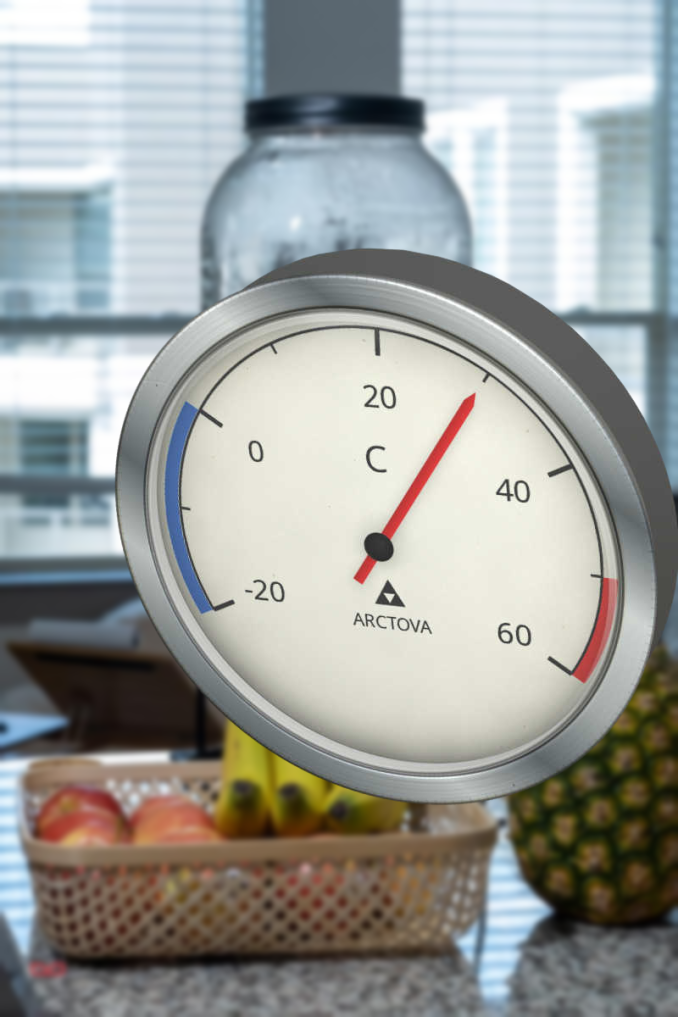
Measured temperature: 30,°C
